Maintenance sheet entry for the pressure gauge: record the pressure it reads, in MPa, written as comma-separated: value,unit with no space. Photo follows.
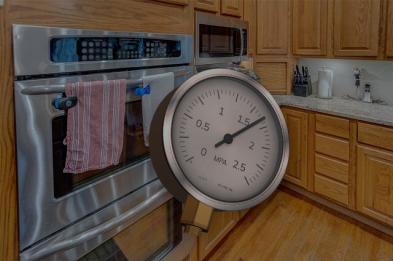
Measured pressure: 1.65,MPa
